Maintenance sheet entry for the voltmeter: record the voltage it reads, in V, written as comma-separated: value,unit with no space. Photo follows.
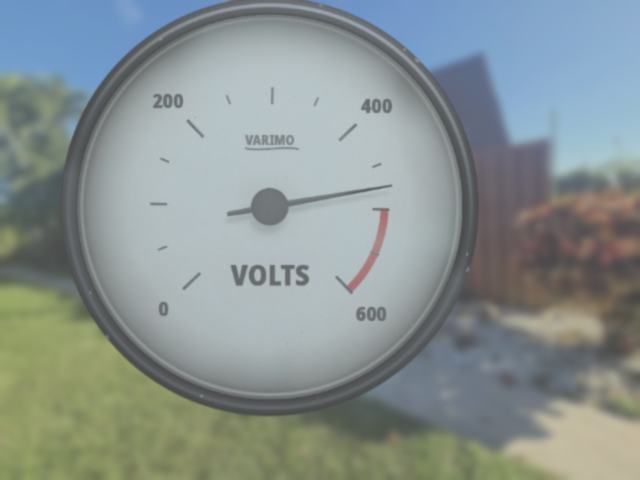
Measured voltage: 475,V
